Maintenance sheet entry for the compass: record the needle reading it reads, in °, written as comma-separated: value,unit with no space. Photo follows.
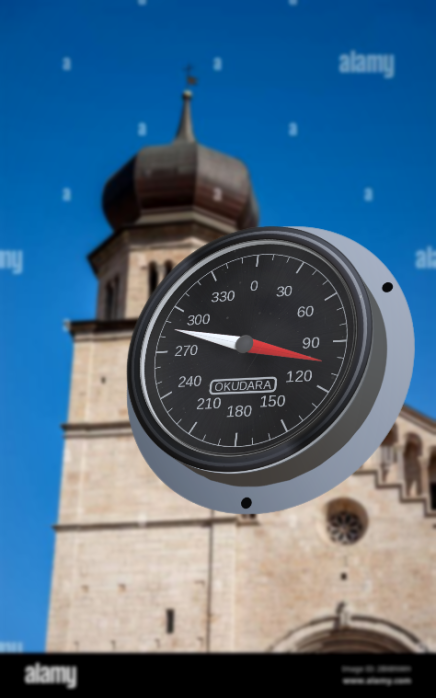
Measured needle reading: 105,°
